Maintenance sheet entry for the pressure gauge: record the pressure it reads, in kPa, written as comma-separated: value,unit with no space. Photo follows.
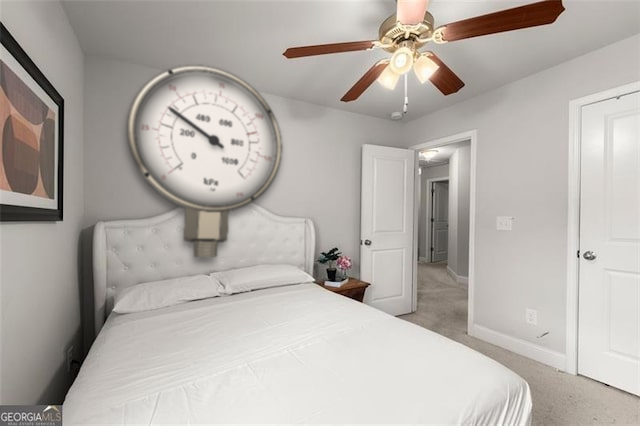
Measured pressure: 275,kPa
